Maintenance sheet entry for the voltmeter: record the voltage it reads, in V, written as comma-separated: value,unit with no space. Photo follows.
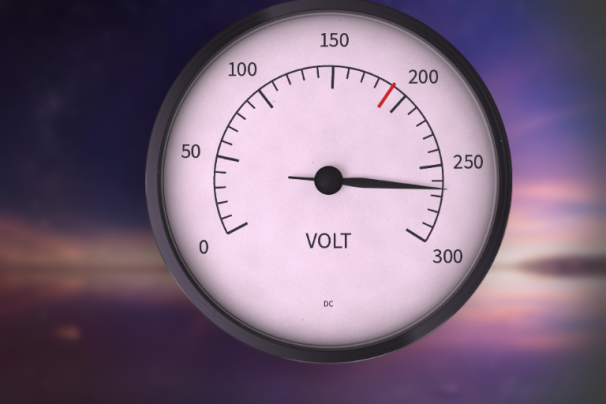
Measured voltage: 265,V
